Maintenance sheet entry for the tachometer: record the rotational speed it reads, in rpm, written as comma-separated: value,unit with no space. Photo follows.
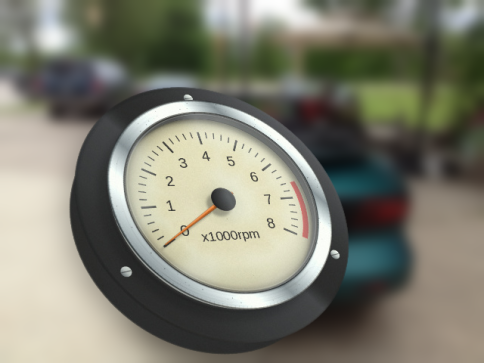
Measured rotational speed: 0,rpm
